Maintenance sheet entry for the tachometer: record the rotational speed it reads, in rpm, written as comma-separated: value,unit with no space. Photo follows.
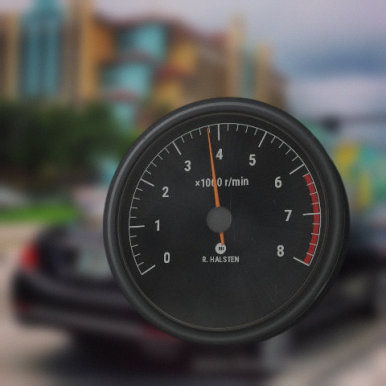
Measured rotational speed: 3800,rpm
